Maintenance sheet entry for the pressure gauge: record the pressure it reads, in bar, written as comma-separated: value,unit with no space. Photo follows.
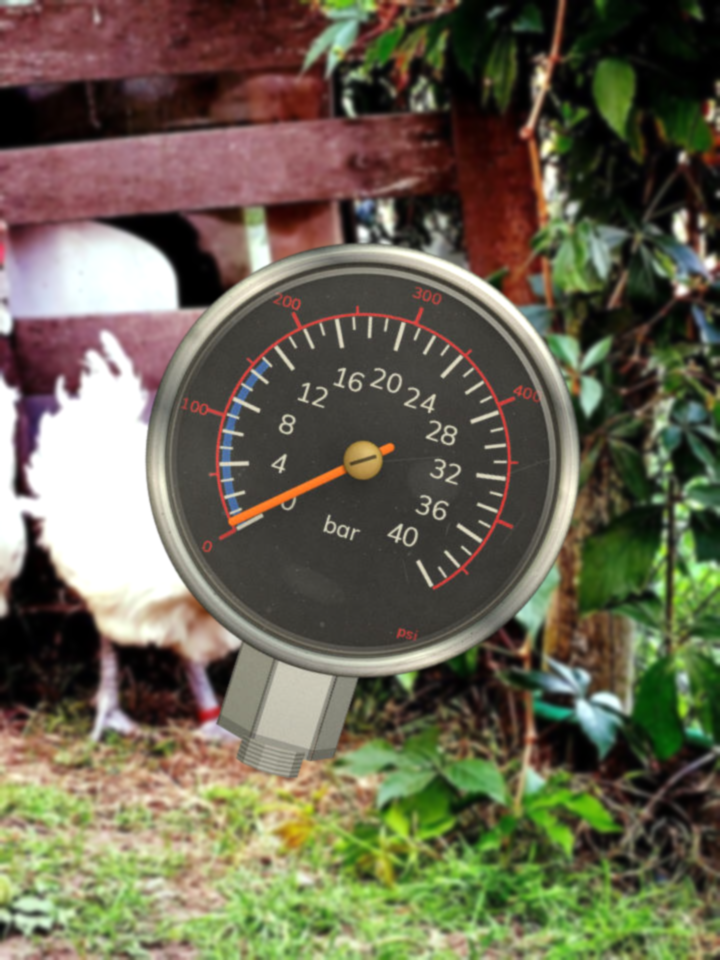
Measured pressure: 0.5,bar
